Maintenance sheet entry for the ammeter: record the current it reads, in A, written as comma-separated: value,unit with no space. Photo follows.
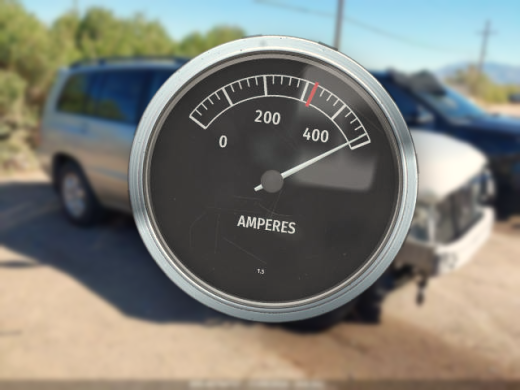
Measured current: 480,A
